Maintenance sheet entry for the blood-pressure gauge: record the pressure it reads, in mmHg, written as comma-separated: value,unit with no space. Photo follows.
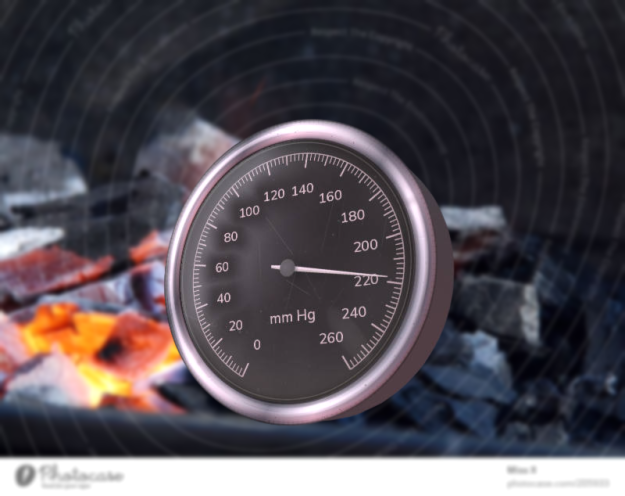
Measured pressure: 218,mmHg
